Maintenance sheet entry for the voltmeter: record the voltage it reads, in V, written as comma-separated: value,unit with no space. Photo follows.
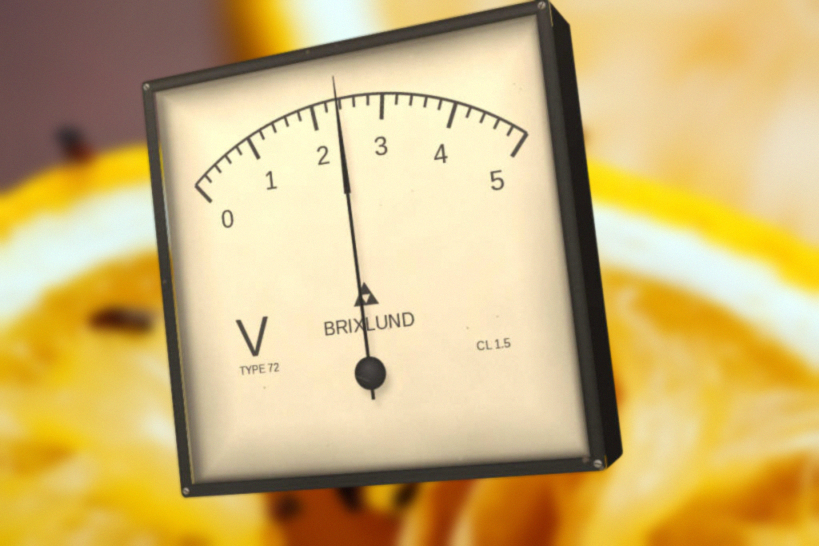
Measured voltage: 2.4,V
